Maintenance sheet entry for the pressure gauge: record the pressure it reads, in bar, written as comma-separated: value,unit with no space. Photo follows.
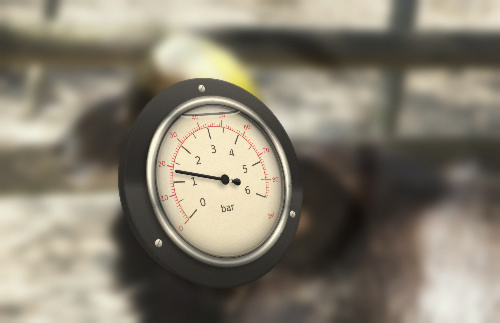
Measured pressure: 1.25,bar
